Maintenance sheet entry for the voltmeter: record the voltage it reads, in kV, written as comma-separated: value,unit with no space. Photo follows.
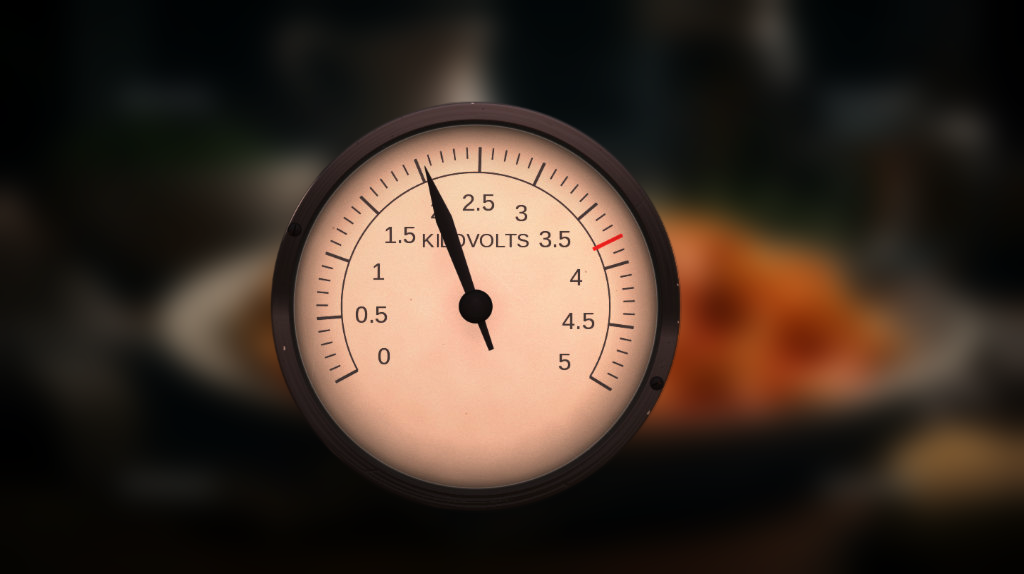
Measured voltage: 2.05,kV
